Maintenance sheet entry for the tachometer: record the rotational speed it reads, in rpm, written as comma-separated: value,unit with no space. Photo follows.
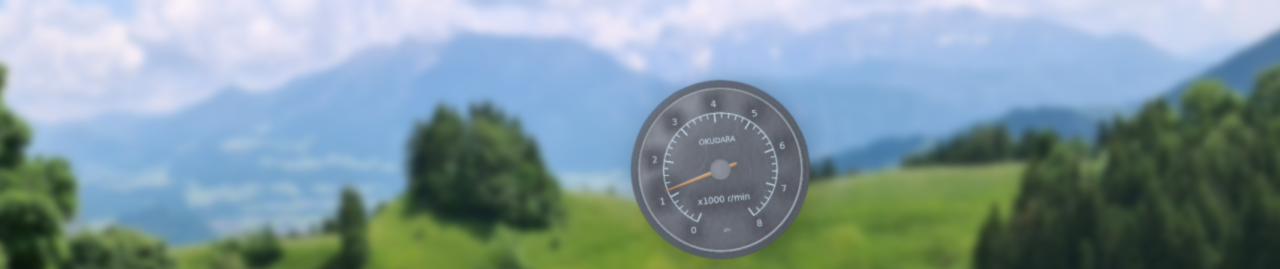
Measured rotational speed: 1200,rpm
